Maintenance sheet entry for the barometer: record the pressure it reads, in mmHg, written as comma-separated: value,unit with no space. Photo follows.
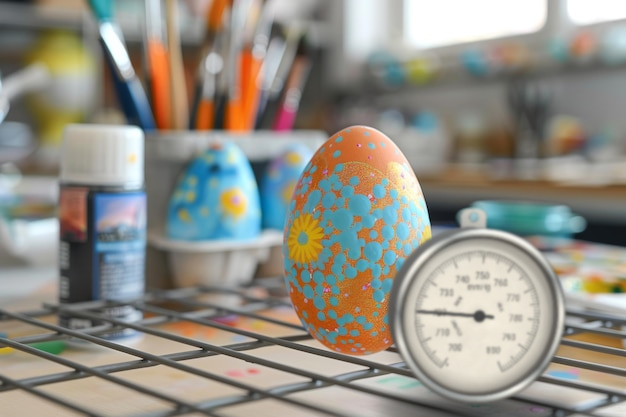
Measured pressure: 720,mmHg
